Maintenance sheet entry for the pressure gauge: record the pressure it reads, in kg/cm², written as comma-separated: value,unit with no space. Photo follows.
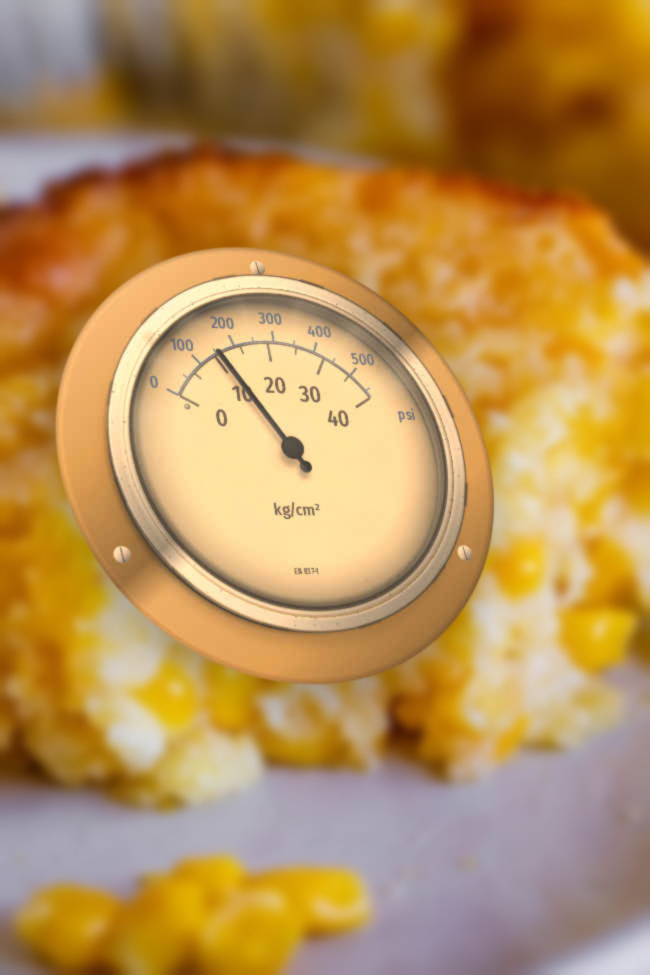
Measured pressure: 10,kg/cm²
